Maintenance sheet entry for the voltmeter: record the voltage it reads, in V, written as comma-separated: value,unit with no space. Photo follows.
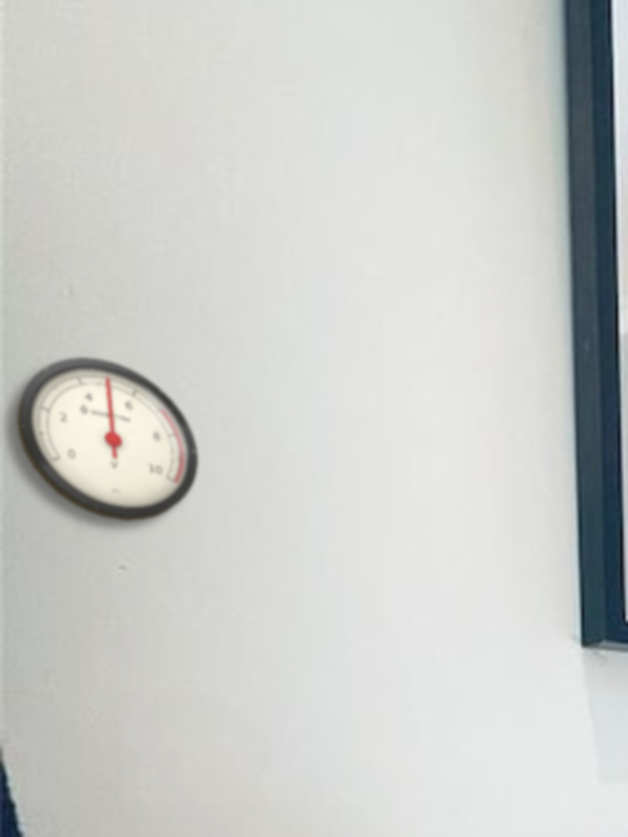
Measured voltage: 5,V
